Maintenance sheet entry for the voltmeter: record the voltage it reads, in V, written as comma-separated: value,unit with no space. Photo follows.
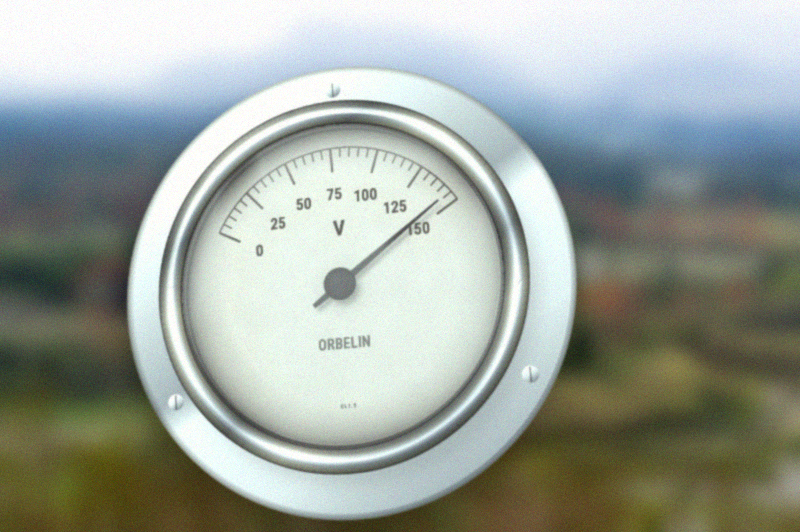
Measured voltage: 145,V
